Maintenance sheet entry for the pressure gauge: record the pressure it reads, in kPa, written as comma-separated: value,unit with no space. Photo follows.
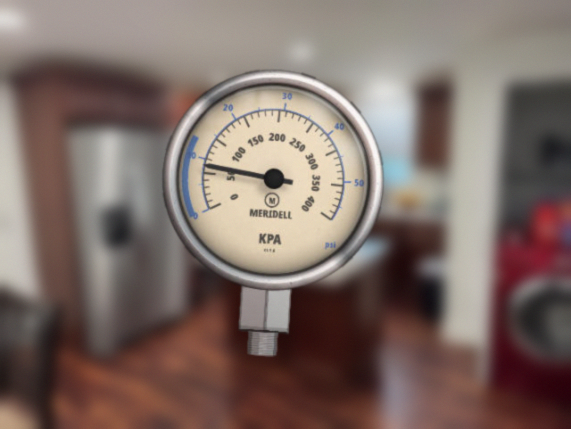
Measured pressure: 60,kPa
